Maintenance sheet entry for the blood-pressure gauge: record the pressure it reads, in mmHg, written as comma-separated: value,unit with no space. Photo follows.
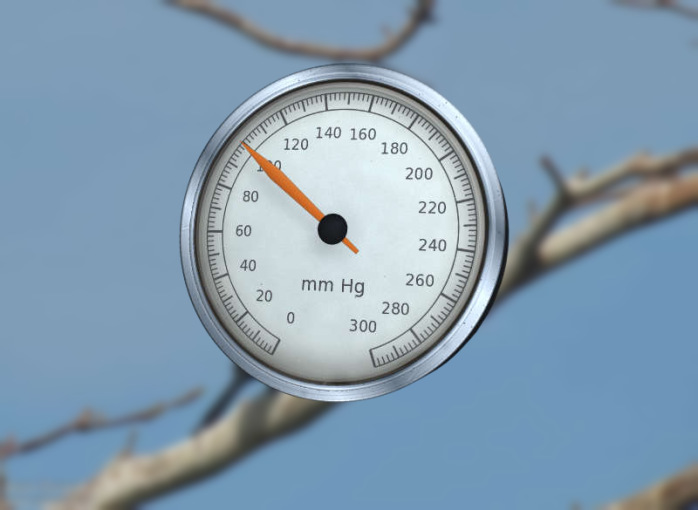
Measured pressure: 100,mmHg
